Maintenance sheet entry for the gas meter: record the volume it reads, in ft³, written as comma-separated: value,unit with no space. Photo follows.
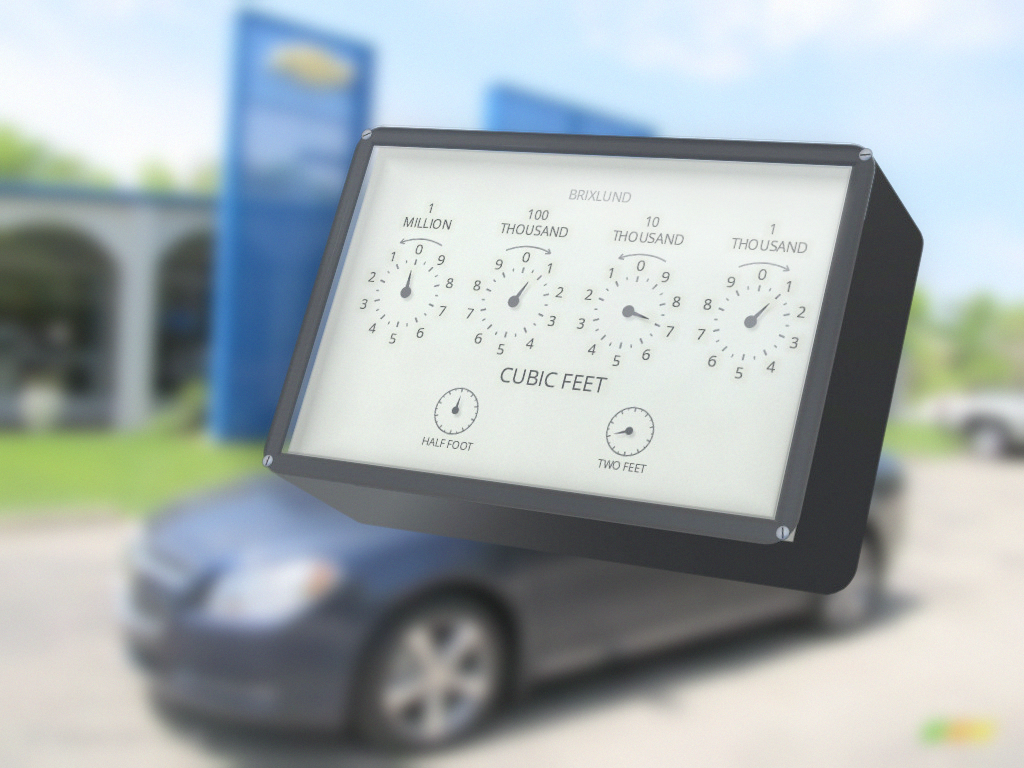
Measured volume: 7100,ft³
